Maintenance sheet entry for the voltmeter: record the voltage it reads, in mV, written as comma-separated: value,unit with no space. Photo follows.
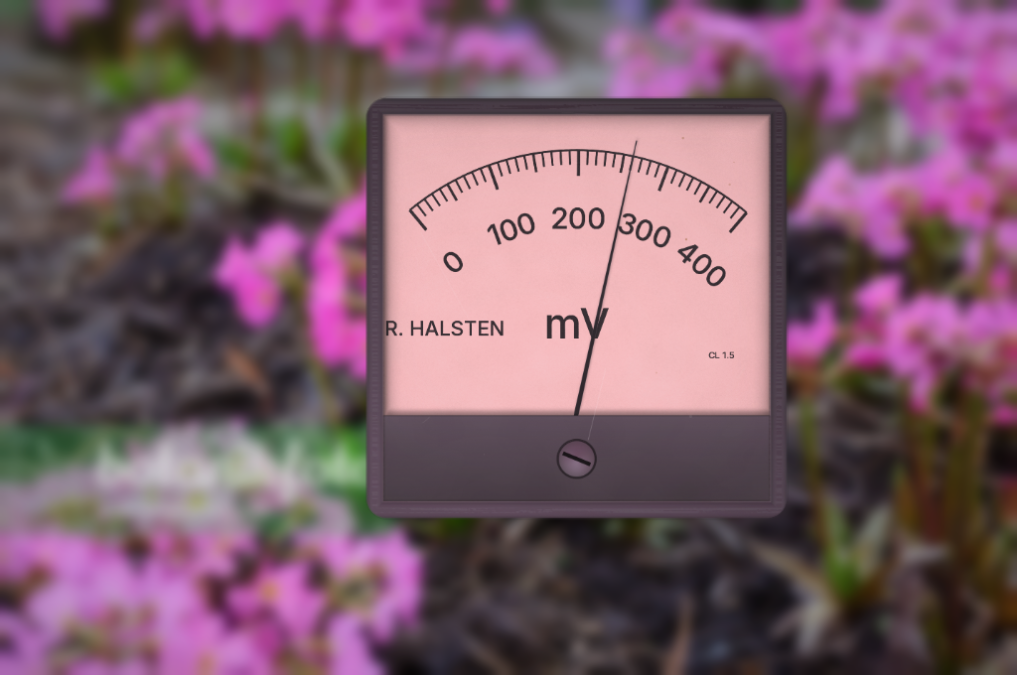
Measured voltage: 260,mV
